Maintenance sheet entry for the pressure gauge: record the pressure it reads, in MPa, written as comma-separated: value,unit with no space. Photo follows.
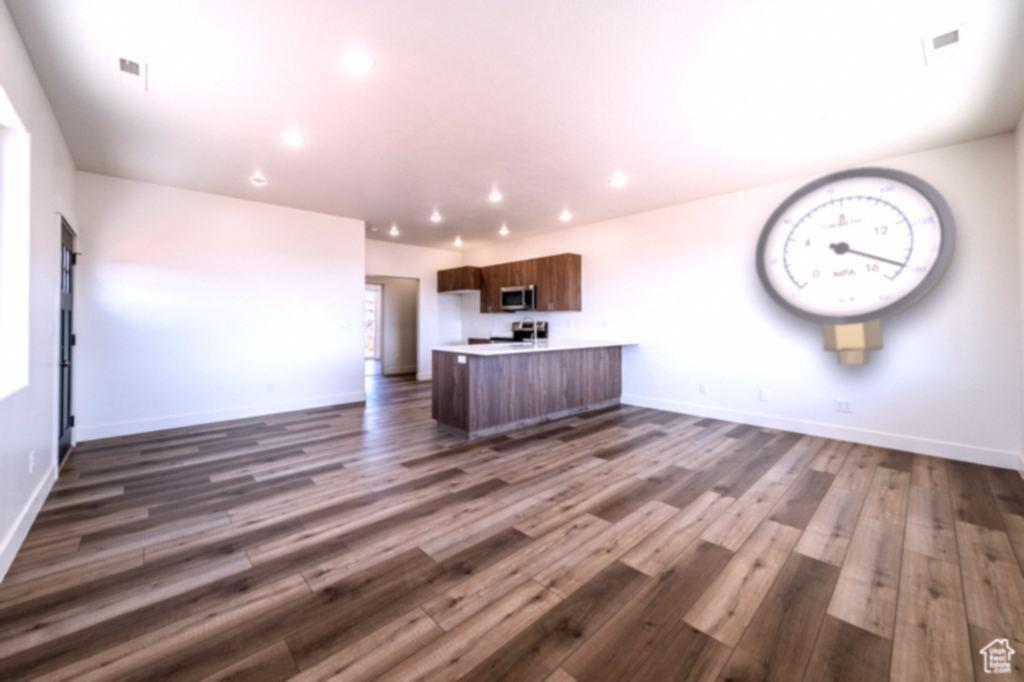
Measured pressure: 15,MPa
